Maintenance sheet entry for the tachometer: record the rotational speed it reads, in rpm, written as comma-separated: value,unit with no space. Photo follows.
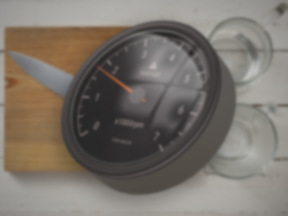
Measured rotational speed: 1750,rpm
